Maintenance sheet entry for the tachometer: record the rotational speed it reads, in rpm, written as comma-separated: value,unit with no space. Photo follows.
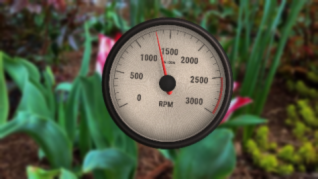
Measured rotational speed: 1300,rpm
